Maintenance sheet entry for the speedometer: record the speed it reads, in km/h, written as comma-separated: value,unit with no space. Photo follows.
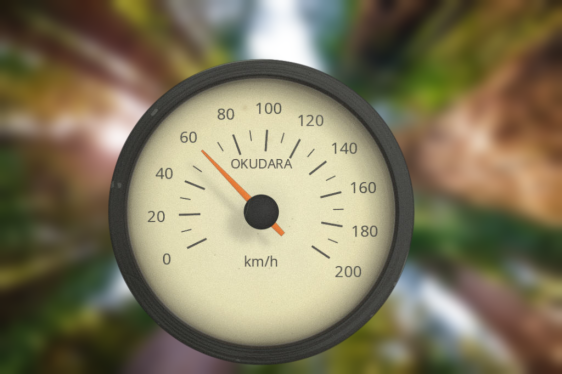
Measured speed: 60,km/h
